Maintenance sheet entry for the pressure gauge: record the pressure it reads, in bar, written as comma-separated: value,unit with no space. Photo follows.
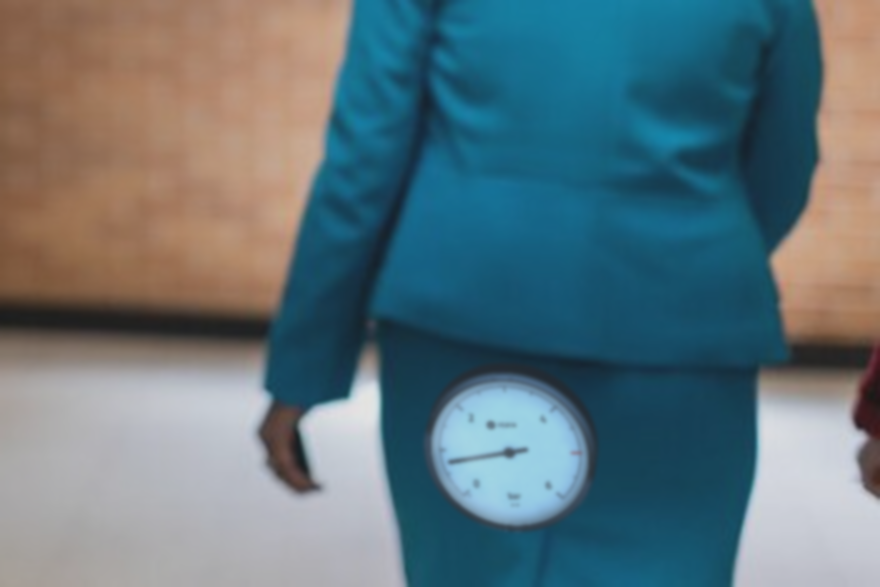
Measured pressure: 0.75,bar
